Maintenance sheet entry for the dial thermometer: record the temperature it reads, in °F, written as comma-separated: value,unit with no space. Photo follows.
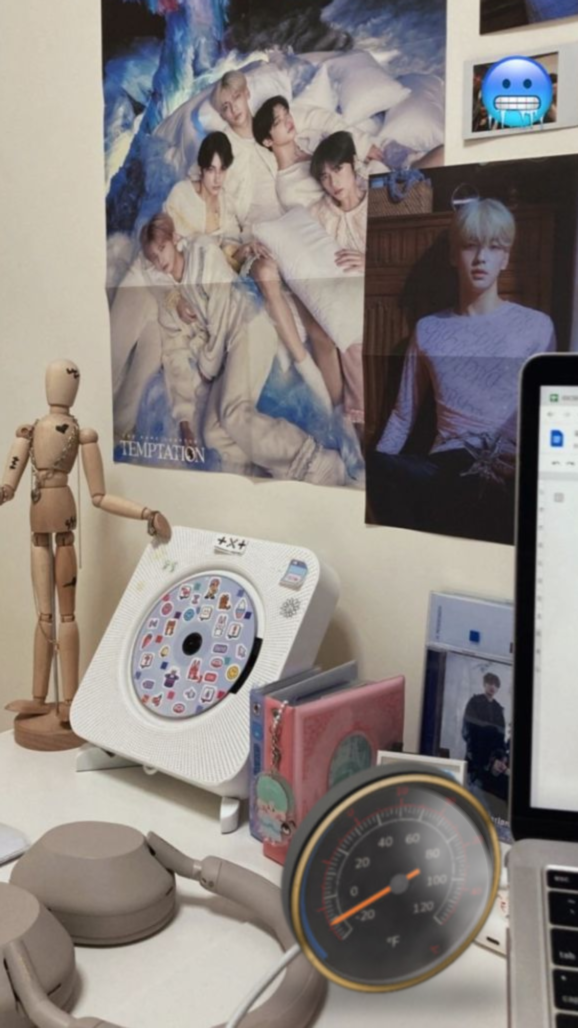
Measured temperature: -10,°F
